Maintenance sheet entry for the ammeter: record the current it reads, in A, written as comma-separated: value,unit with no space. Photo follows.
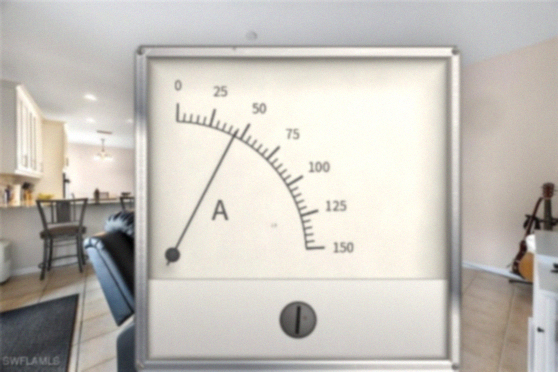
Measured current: 45,A
